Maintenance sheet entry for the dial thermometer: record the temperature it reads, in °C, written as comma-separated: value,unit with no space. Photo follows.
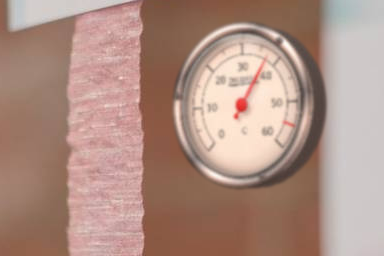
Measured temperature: 37.5,°C
